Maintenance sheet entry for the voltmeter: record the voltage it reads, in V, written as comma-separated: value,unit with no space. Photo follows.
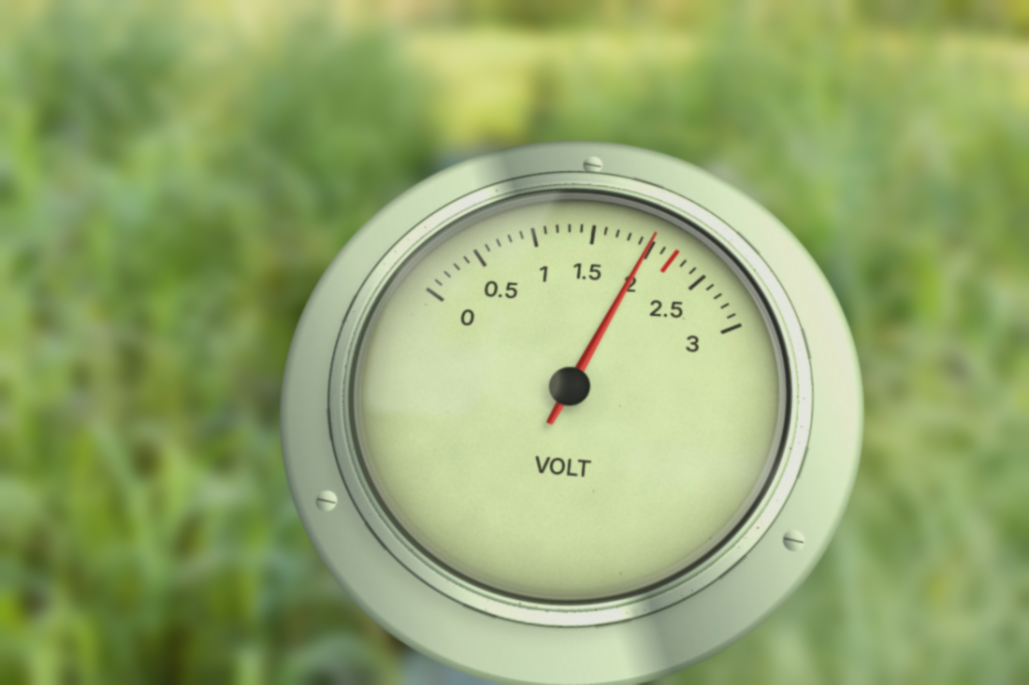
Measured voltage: 2,V
